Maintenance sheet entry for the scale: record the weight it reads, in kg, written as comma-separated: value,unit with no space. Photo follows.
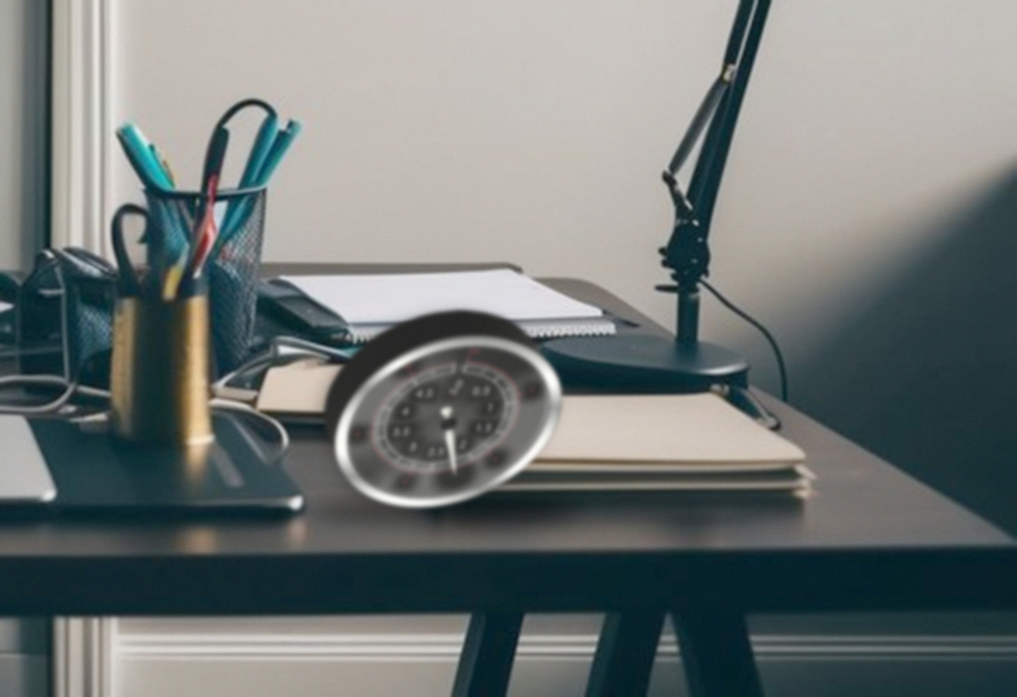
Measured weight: 2.25,kg
